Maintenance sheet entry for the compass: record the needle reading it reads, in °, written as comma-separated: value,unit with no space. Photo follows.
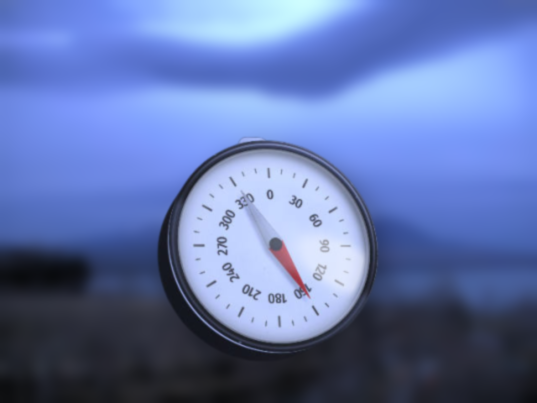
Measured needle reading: 150,°
